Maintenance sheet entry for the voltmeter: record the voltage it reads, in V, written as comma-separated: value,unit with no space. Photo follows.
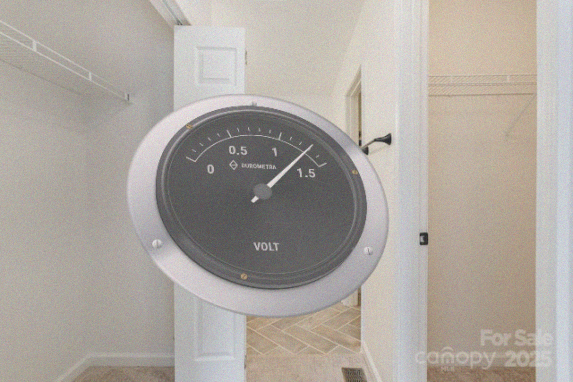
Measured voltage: 1.3,V
